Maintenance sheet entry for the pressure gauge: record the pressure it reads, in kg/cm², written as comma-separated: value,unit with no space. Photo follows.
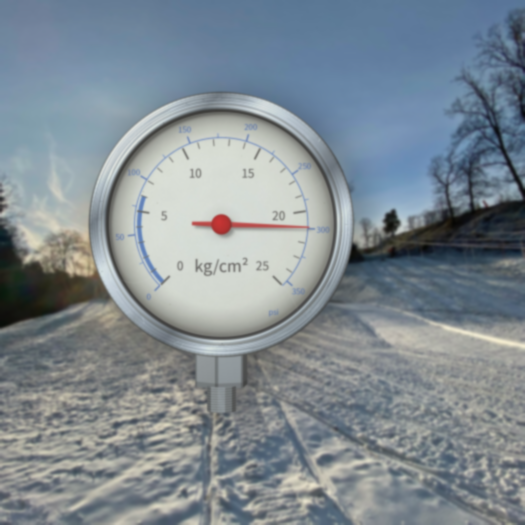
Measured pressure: 21,kg/cm²
